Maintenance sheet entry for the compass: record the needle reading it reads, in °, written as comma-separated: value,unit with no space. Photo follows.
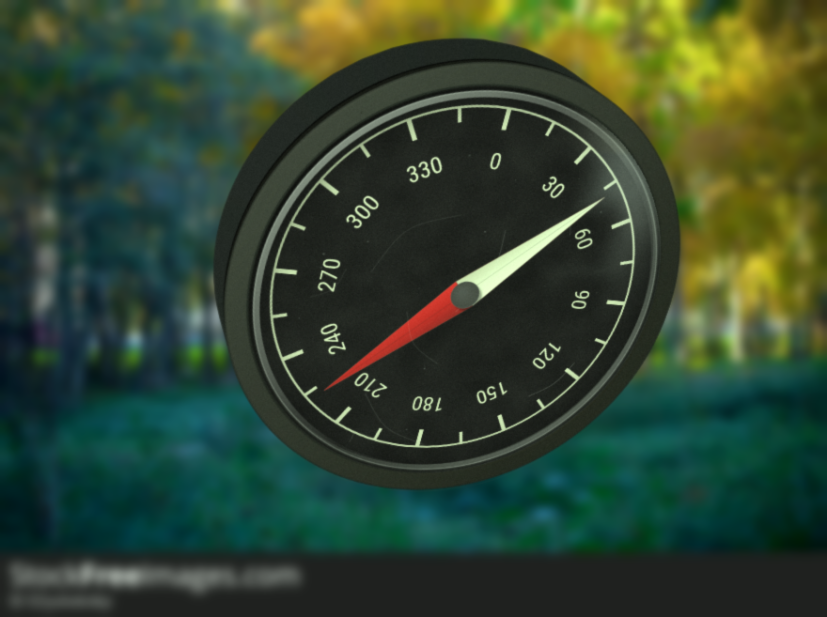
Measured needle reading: 225,°
